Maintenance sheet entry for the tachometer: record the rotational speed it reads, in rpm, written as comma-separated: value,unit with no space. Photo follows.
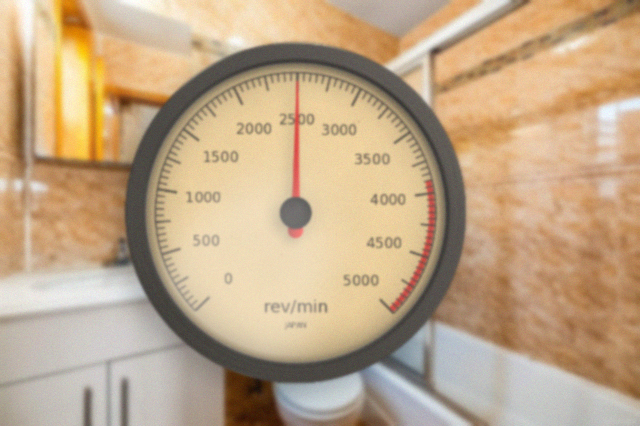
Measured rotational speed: 2500,rpm
